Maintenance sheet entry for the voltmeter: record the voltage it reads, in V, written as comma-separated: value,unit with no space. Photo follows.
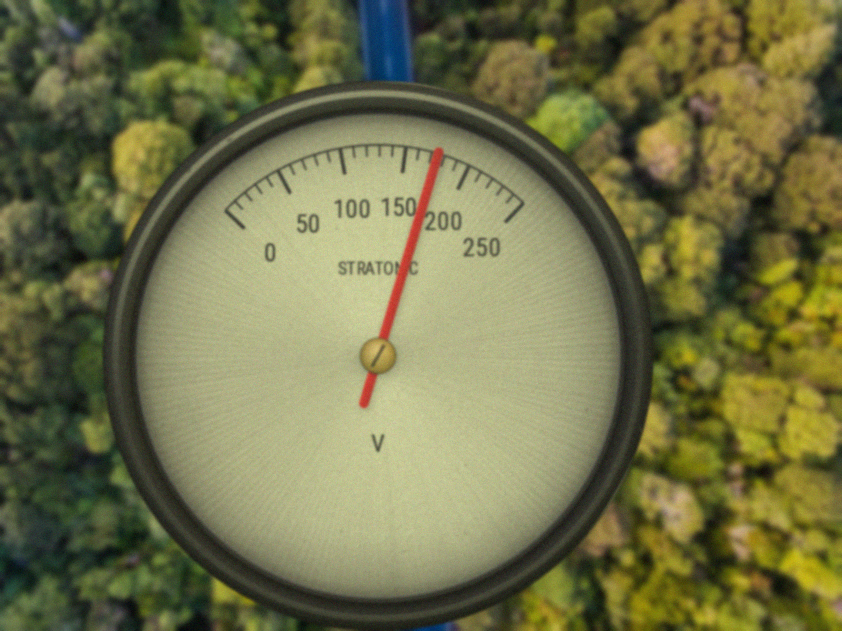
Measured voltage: 175,V
